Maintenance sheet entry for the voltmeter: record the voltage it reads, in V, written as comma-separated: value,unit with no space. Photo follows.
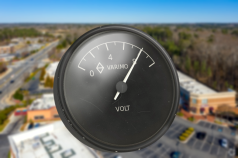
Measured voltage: 8,V
